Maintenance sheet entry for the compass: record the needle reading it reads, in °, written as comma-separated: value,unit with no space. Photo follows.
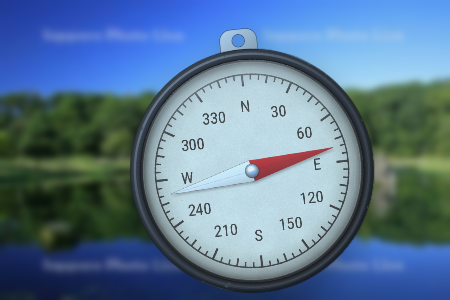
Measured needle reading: 80,°
